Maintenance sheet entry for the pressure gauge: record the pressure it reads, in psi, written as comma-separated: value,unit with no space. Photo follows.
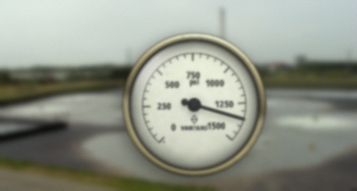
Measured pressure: 1350,psi
